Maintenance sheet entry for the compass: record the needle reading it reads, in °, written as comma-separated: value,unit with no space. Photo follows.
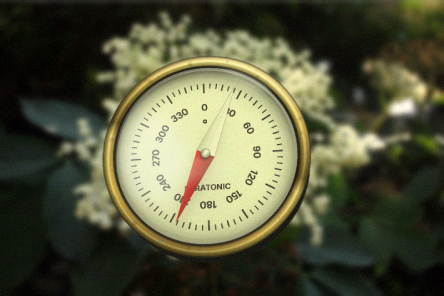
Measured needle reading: 205,°
